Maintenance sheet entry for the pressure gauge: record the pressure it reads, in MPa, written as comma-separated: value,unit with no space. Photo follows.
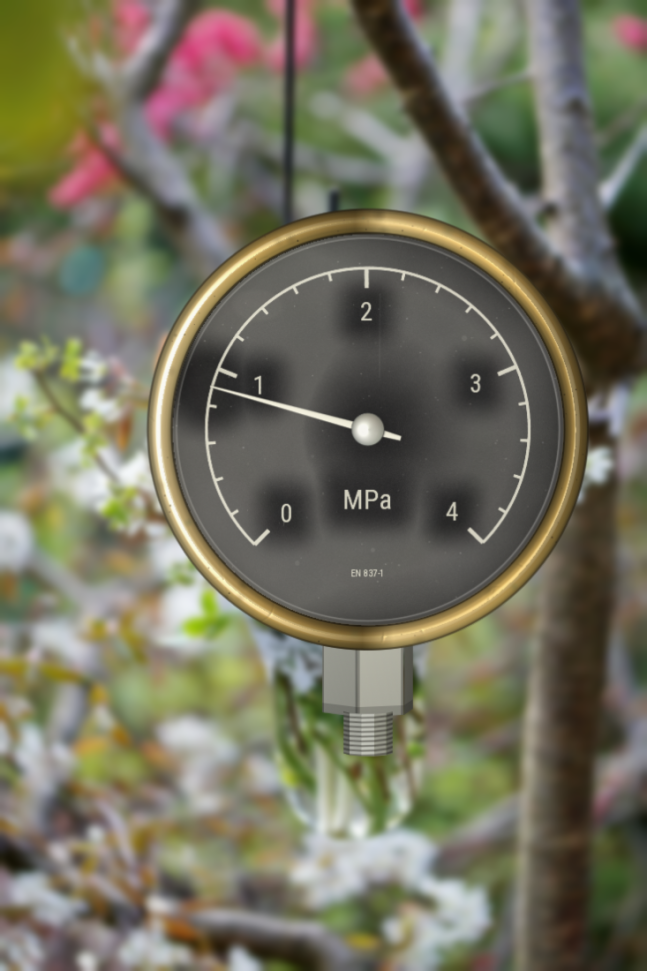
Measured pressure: 0.9,MPa
